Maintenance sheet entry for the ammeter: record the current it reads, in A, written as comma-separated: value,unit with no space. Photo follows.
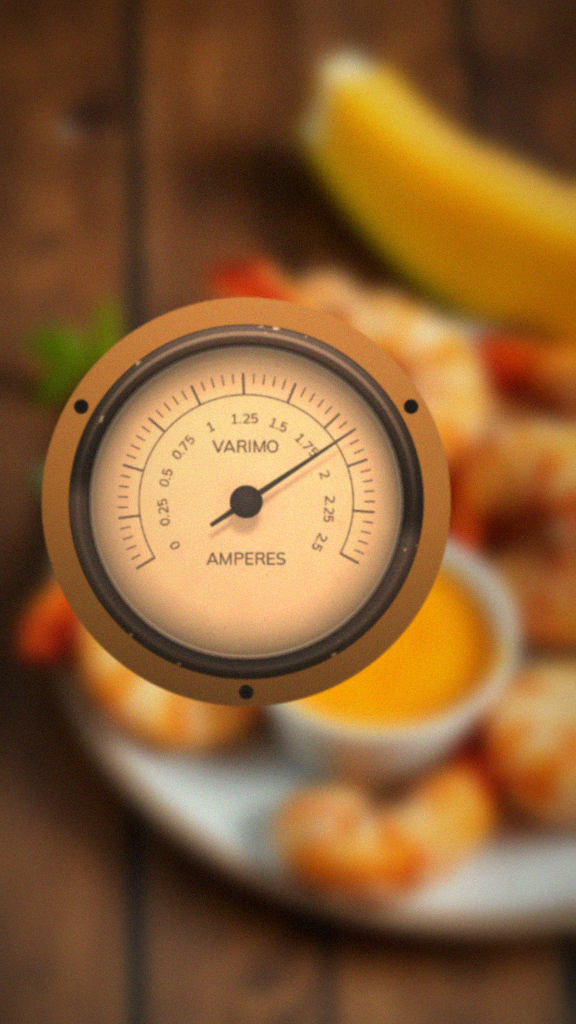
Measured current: 1.85,A
